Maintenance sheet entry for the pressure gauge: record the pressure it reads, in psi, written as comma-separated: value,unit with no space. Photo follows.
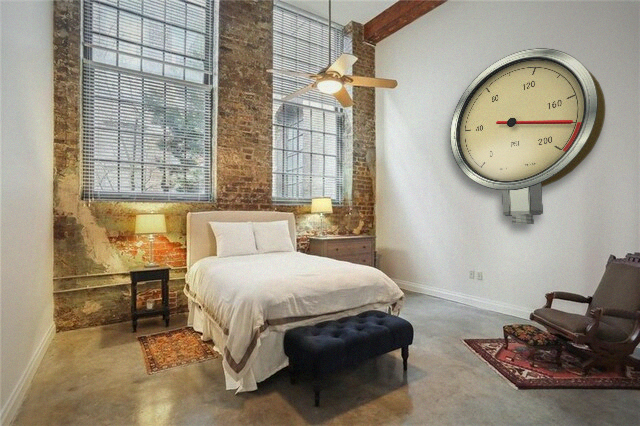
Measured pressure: 180,psi
